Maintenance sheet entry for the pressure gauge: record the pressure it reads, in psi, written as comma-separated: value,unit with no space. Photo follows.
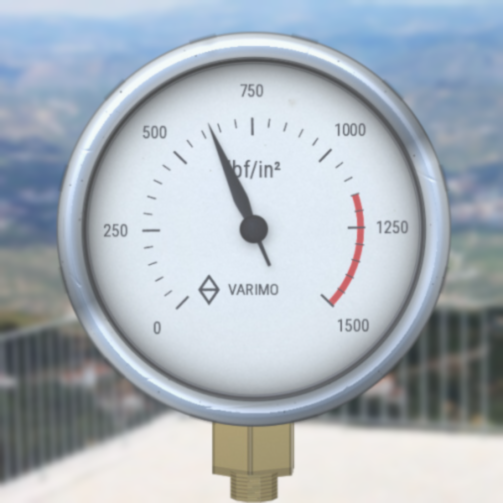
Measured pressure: 625,psi
